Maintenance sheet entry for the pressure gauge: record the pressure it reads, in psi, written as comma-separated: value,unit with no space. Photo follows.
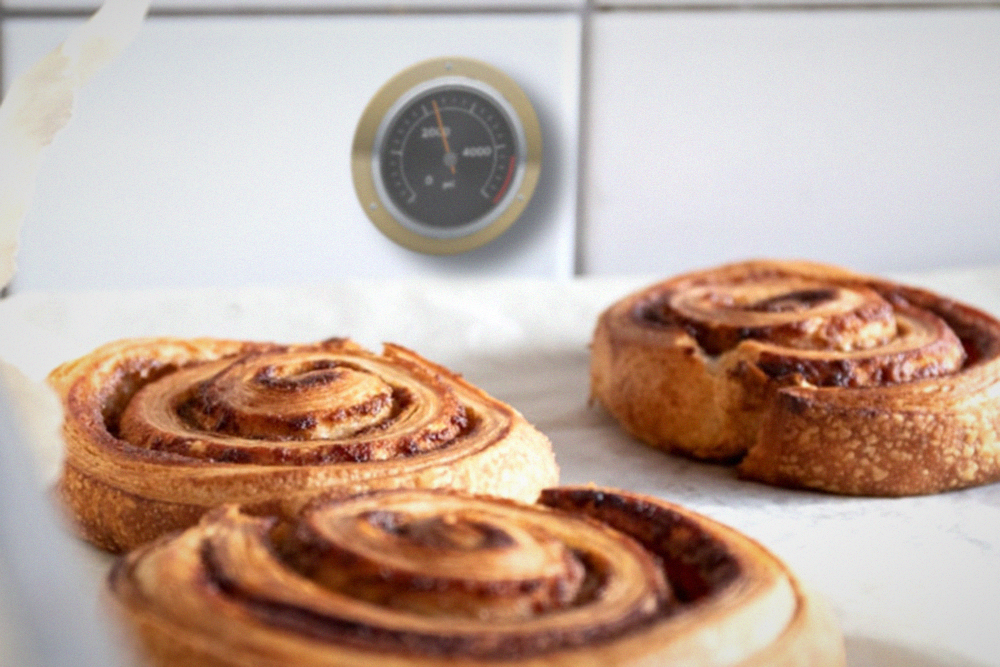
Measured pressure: 2200,psi
